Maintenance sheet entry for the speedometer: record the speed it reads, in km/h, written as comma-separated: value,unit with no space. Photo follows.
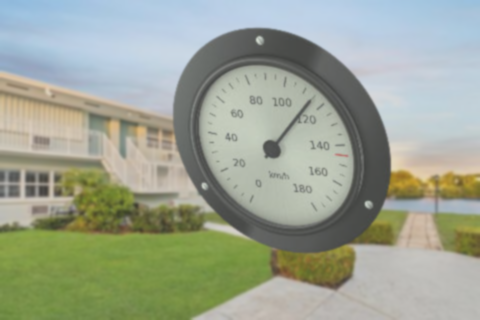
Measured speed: 115,km/h
